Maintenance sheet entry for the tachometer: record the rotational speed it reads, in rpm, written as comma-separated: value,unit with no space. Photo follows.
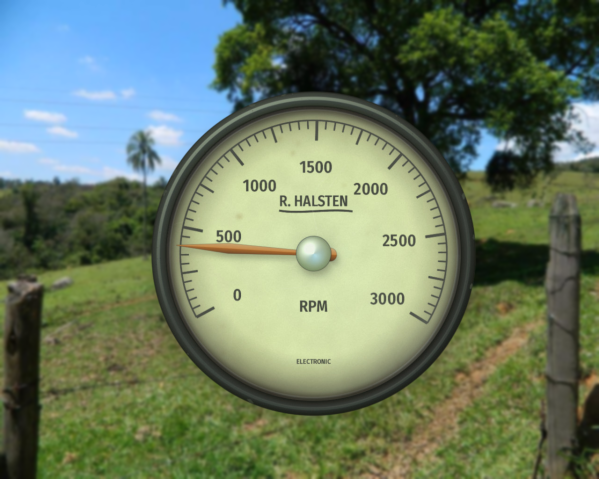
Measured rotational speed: 400,rpm
